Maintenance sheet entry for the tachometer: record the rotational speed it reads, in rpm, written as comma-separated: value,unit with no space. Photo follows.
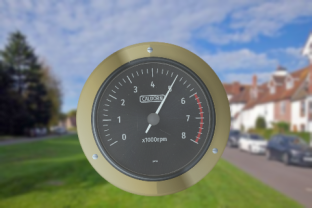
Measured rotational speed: 5000,rpm
